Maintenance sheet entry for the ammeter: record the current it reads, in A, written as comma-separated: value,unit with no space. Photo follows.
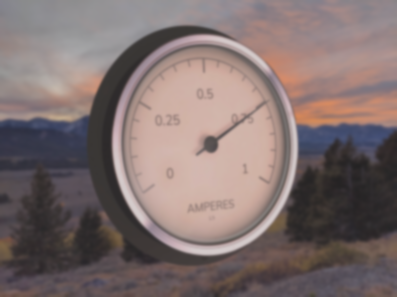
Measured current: 0.75,A
